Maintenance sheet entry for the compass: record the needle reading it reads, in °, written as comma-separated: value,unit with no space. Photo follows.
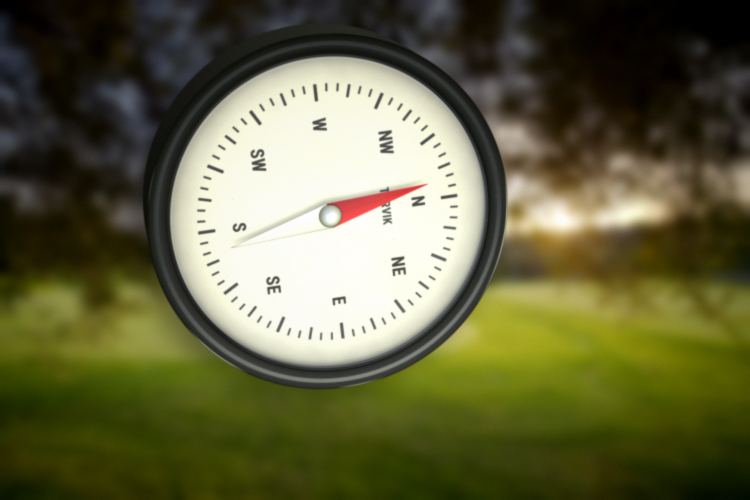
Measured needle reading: 350,°
